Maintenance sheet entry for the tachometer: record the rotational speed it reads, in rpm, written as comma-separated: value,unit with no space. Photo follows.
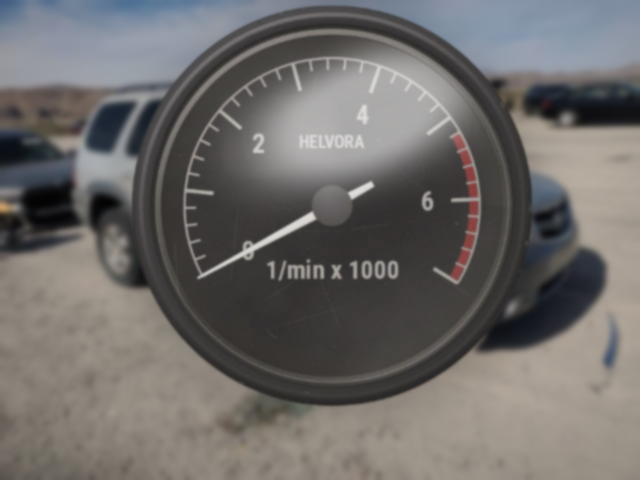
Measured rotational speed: 0,rpm
